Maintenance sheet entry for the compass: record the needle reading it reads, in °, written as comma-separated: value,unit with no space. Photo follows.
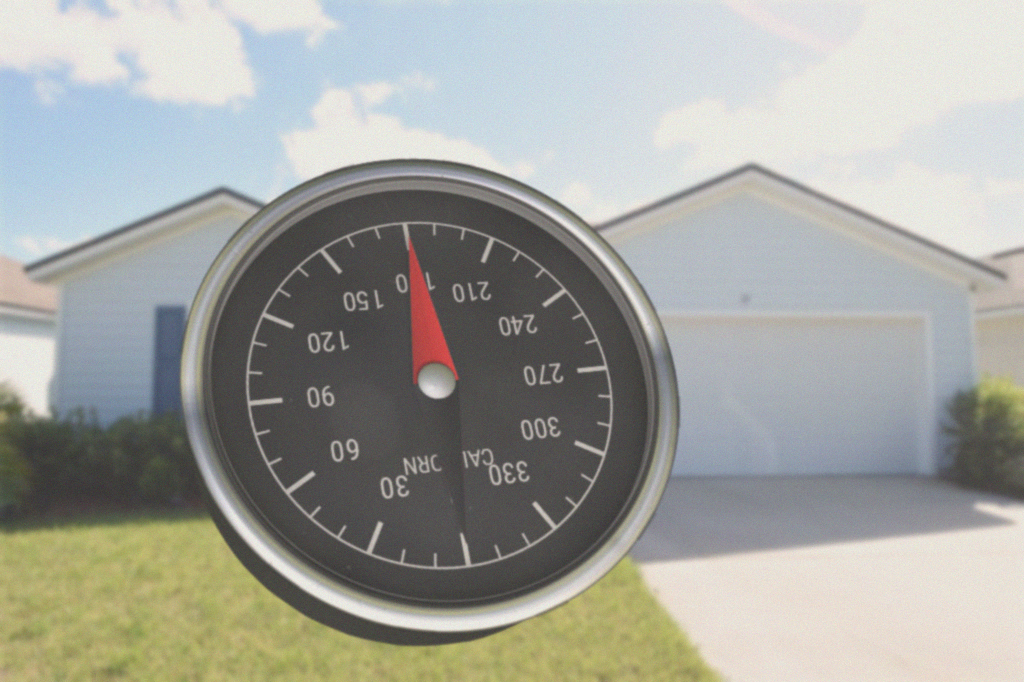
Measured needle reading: 180,°
